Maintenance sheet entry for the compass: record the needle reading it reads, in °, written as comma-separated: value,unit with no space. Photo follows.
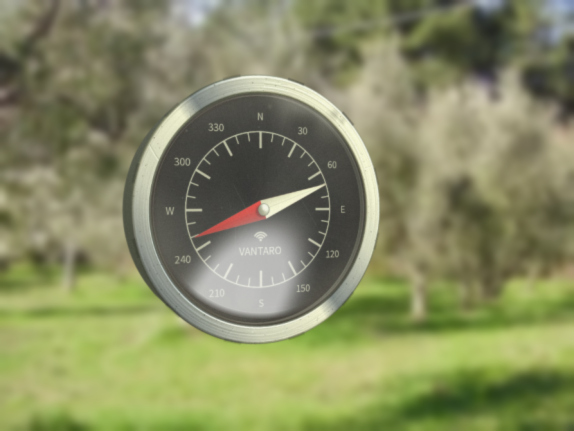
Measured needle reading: 250,°
